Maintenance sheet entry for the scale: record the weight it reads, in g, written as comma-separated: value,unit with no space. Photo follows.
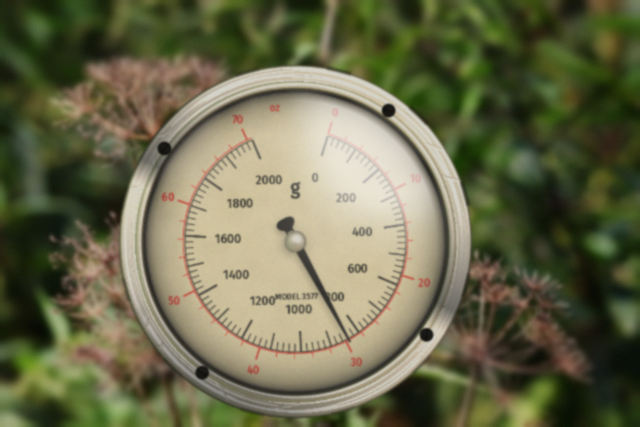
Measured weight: 840,g
